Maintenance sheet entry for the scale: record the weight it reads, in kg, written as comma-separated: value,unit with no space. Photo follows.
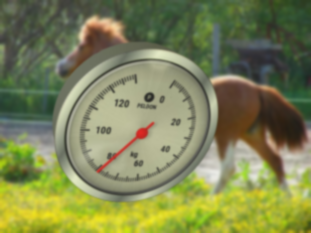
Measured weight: 80,kg
